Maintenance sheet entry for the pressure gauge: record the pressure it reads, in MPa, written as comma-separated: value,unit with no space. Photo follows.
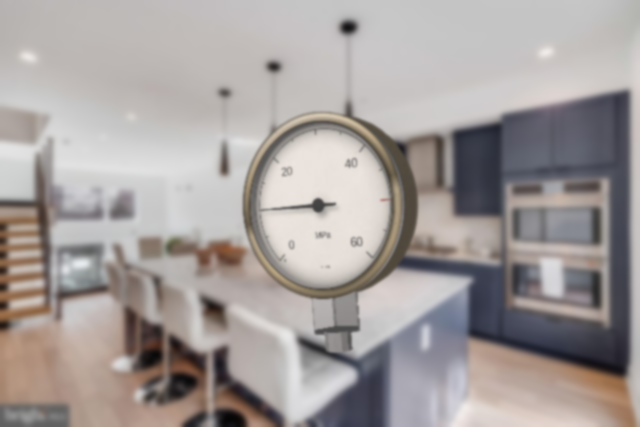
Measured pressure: 10,MPa
